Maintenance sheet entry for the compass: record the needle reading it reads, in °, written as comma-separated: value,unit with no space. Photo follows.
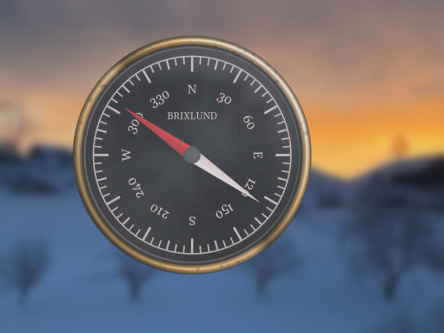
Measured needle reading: 305,°
